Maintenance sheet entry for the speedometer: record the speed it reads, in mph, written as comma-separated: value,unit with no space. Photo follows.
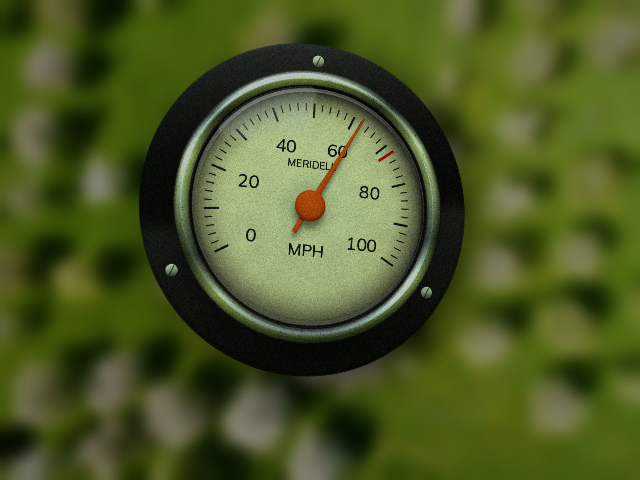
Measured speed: 62,mph
